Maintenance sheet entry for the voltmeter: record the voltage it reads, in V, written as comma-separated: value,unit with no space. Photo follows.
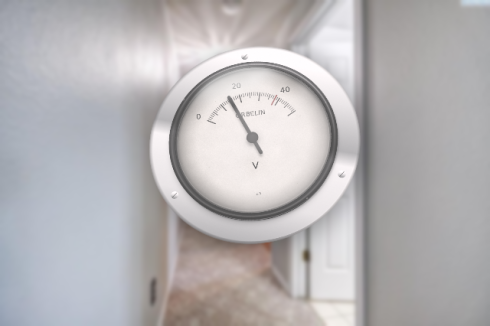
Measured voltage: 15,V
